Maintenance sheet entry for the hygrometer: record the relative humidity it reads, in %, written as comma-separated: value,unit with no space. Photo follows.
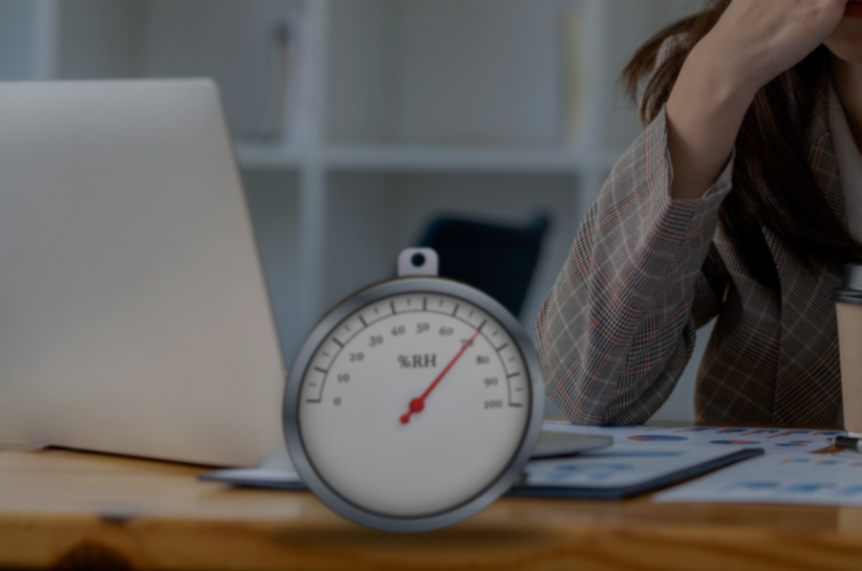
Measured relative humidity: 70,%
